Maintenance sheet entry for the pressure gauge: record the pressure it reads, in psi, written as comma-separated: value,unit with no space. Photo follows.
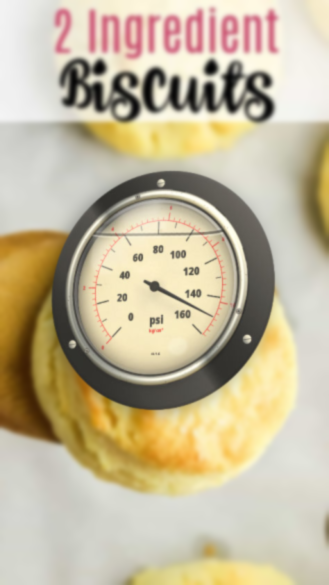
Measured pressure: 150,psi
